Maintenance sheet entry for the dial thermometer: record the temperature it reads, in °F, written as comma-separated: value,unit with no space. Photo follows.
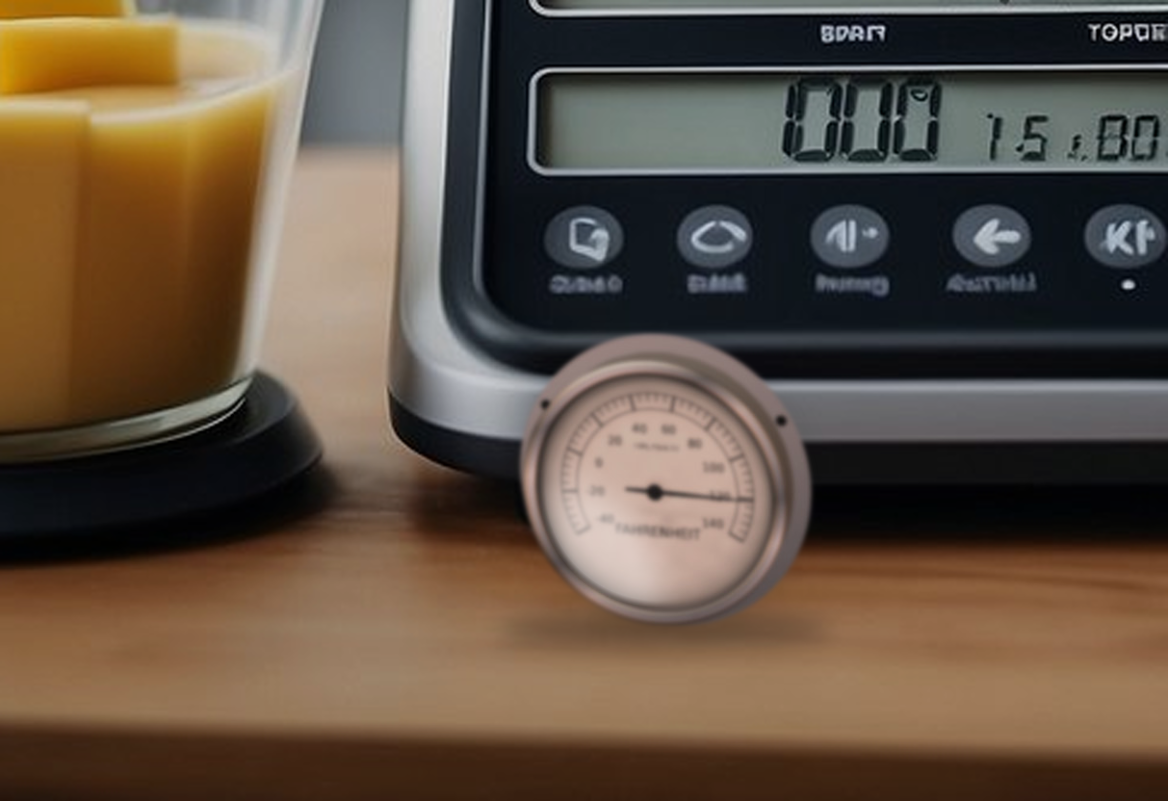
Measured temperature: 120,°F
